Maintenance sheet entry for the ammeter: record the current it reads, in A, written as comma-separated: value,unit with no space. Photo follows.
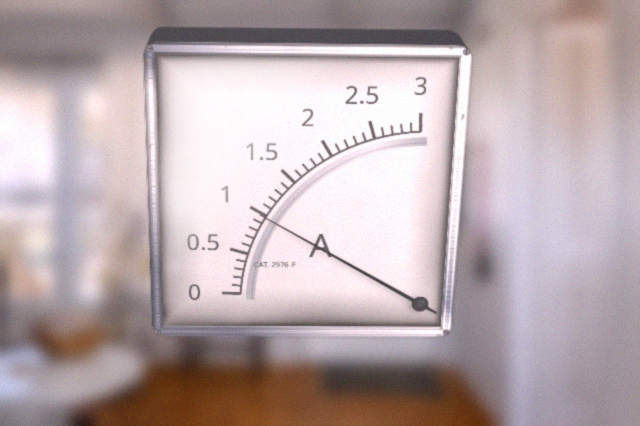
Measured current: 1,A
